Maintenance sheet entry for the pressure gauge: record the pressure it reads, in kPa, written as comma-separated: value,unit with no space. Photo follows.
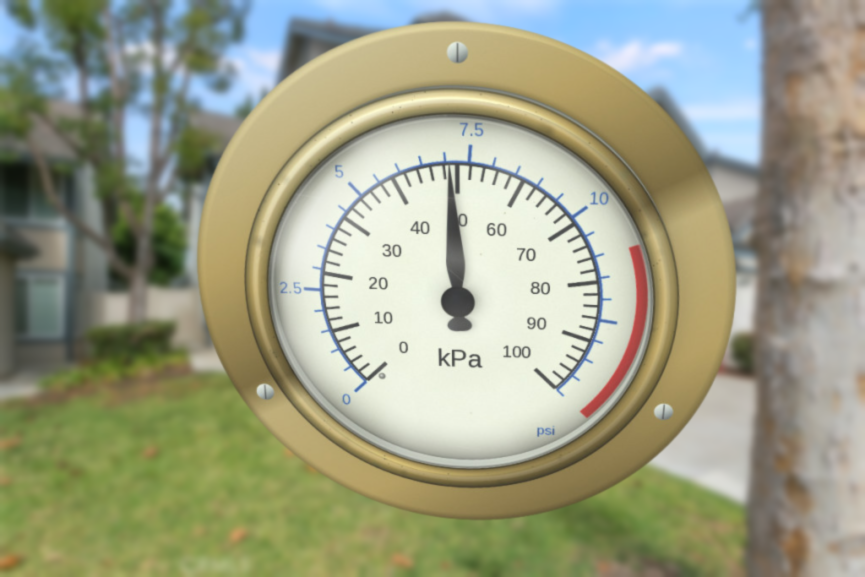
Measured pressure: 49,kPa
